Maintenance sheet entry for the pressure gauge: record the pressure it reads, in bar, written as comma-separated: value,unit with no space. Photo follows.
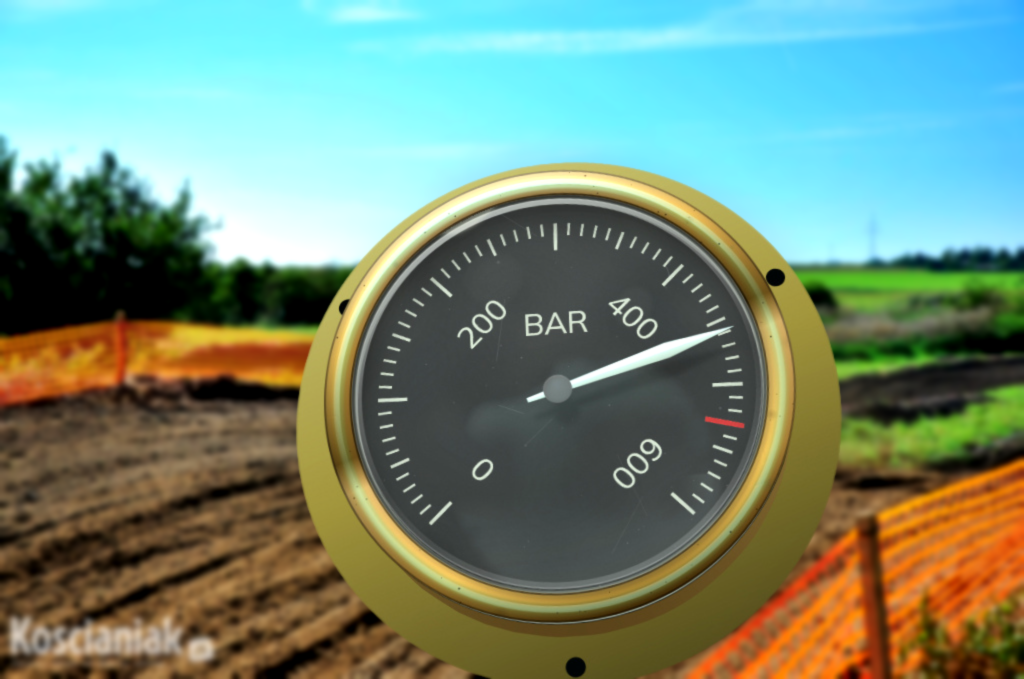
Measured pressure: 460,bar
